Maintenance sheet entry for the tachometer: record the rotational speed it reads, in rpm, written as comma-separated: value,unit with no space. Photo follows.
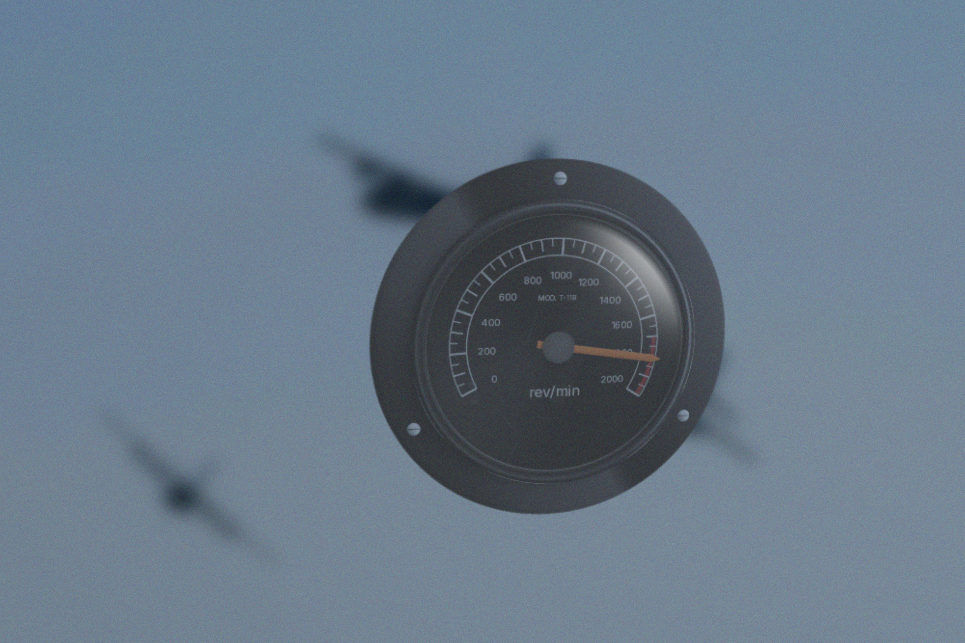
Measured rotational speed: 1800,rpm
